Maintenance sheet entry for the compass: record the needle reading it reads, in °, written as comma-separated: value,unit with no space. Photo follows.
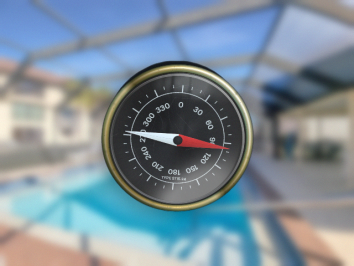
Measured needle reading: 95,°
